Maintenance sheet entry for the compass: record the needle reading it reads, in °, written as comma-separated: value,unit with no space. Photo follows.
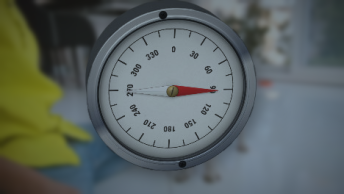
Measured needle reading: 90,°
